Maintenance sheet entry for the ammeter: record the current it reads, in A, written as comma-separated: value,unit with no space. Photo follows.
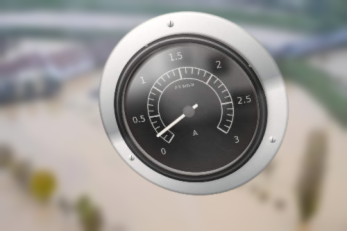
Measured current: 0.2,A
